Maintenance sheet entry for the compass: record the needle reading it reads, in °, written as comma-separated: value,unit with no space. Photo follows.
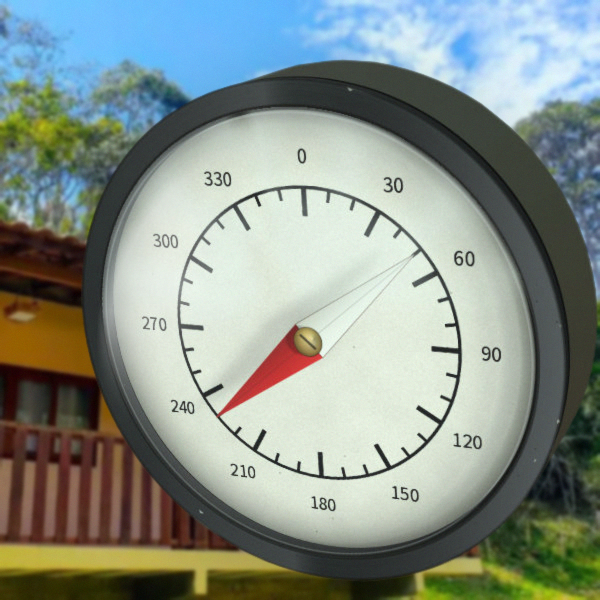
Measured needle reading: 230,°
